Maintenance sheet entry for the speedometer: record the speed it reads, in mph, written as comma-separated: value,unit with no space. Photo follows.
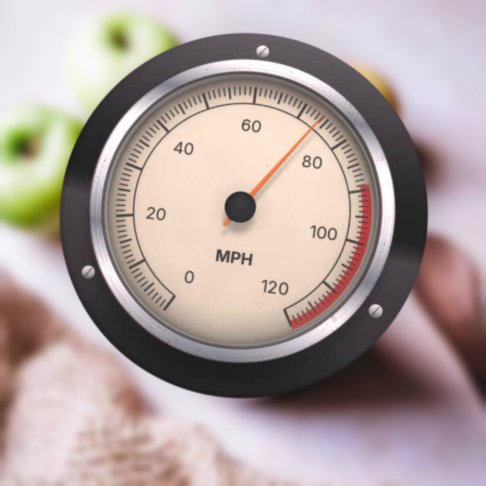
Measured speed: 74,mph
